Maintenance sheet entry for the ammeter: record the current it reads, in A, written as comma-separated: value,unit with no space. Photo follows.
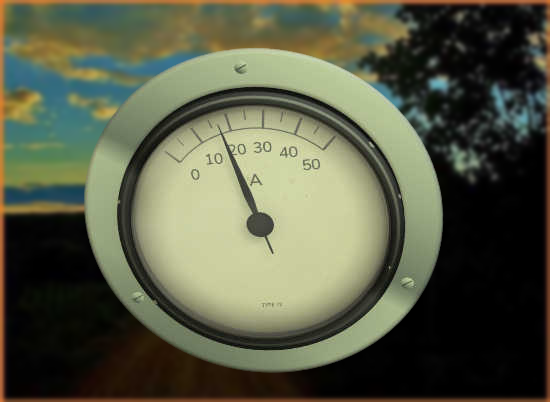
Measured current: 17.5,A
